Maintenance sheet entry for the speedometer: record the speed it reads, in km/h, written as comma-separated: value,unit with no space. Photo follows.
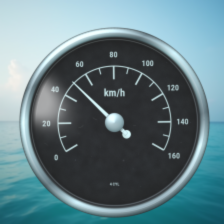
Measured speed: 50,km/h
